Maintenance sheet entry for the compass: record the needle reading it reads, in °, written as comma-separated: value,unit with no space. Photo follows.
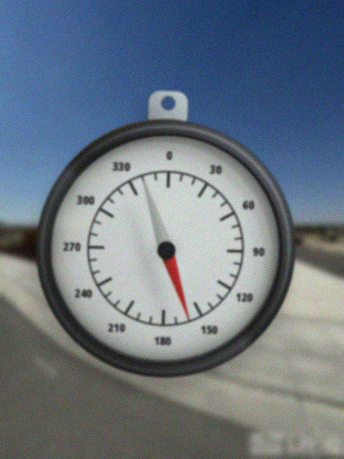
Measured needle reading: 160,°
